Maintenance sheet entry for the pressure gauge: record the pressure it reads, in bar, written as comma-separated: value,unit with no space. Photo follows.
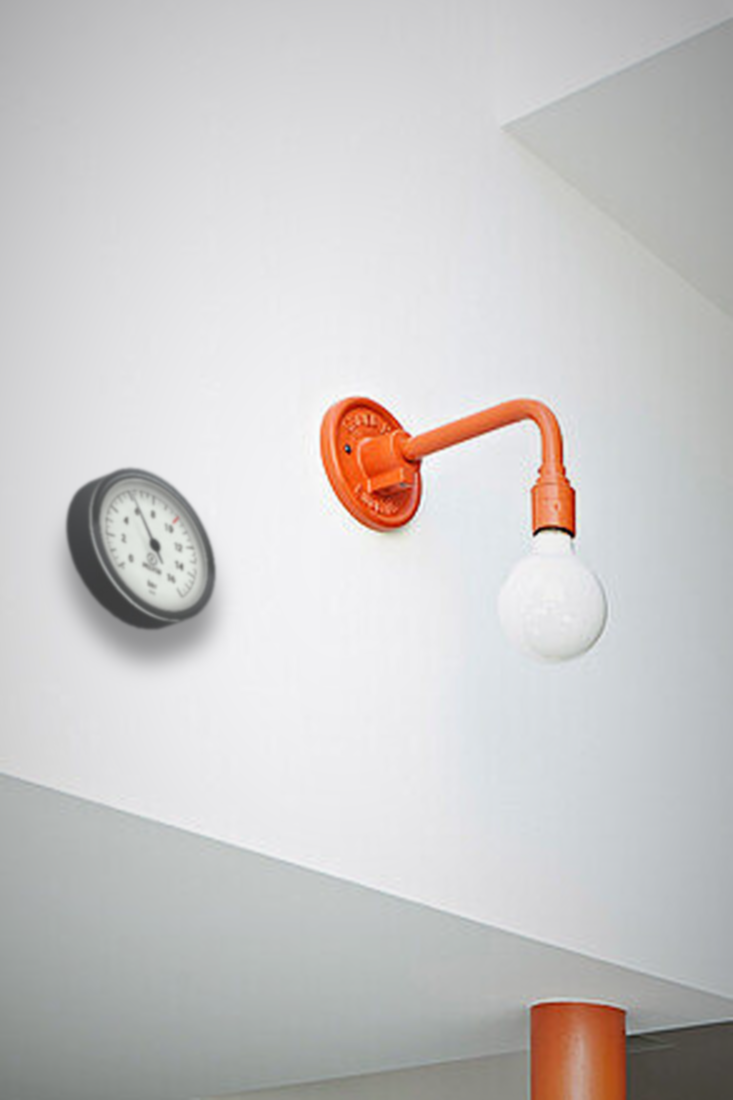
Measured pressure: 6,bar
